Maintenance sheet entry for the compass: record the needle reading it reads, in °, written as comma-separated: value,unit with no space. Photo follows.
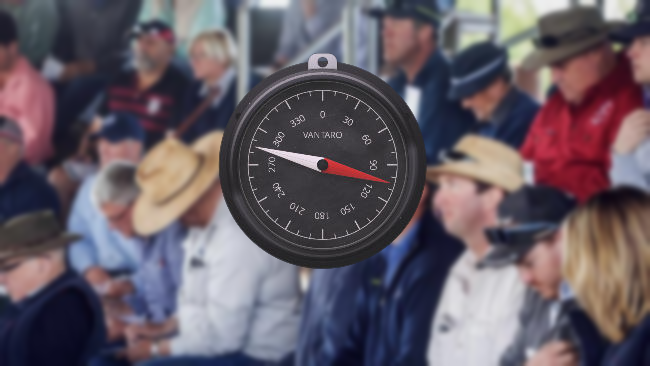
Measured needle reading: 105,°
